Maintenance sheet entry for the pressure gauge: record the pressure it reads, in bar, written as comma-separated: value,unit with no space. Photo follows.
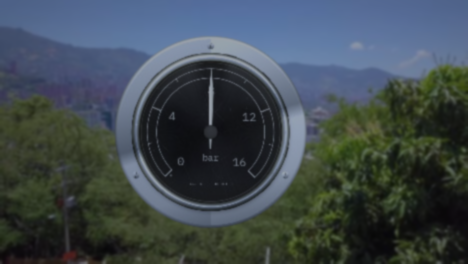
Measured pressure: 8,bar
